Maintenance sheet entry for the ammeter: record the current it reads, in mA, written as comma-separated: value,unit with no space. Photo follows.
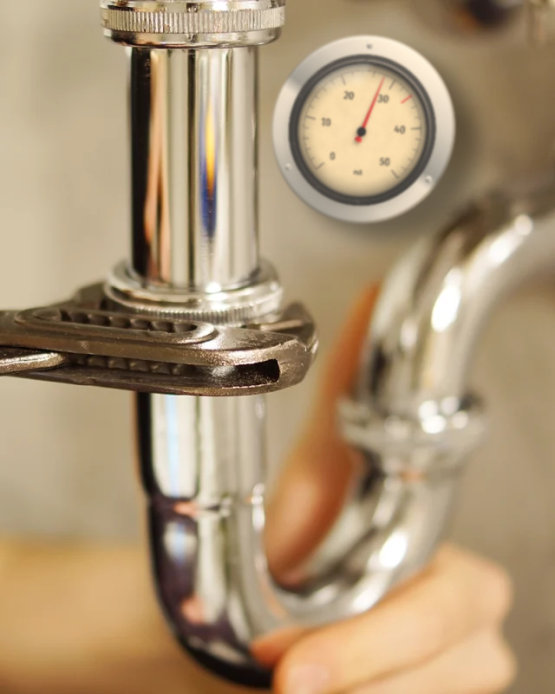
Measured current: 28,mA
